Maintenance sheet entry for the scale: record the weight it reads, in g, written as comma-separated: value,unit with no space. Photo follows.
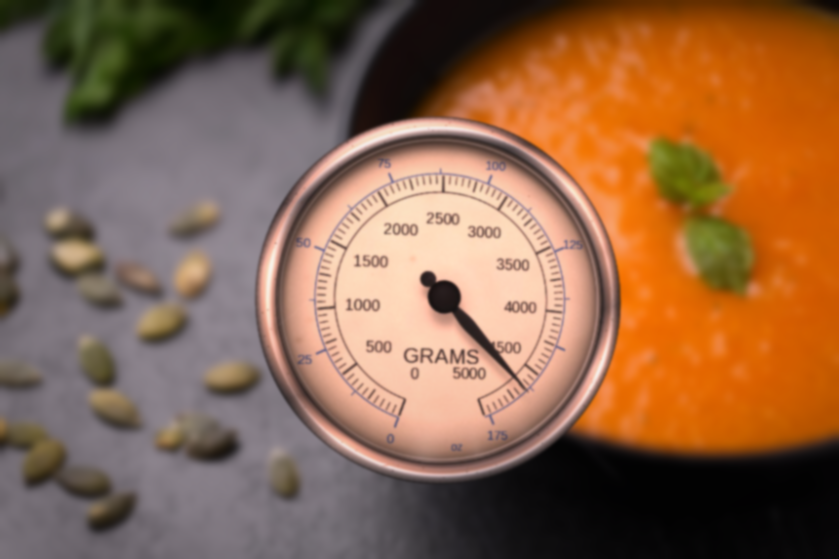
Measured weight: 4650,g
